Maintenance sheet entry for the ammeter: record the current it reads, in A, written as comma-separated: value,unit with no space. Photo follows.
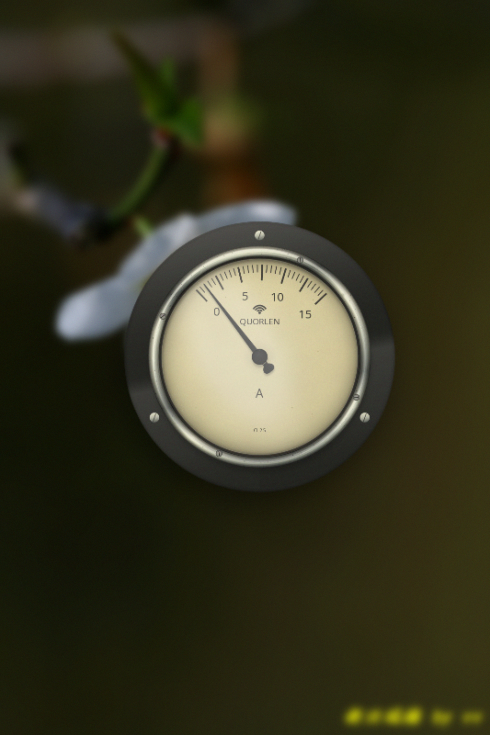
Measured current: 1,A
